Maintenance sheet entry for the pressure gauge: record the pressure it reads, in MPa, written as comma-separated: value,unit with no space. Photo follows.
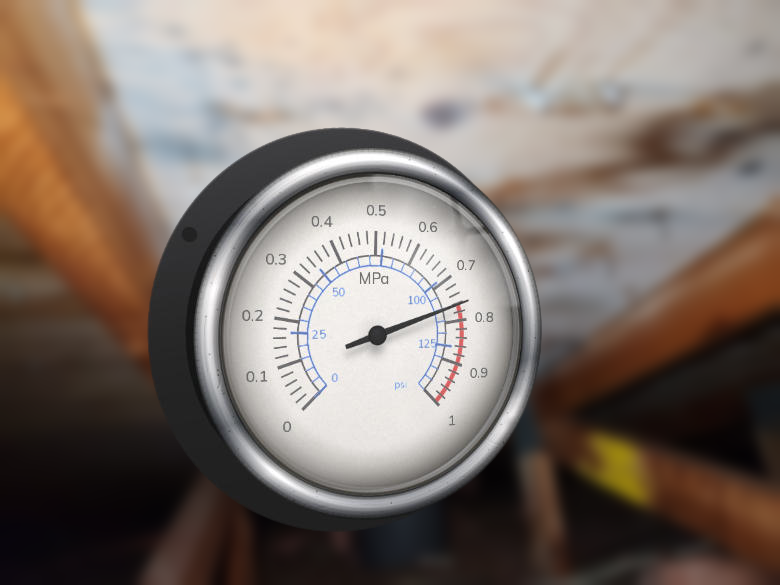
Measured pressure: 0.76,MPa
